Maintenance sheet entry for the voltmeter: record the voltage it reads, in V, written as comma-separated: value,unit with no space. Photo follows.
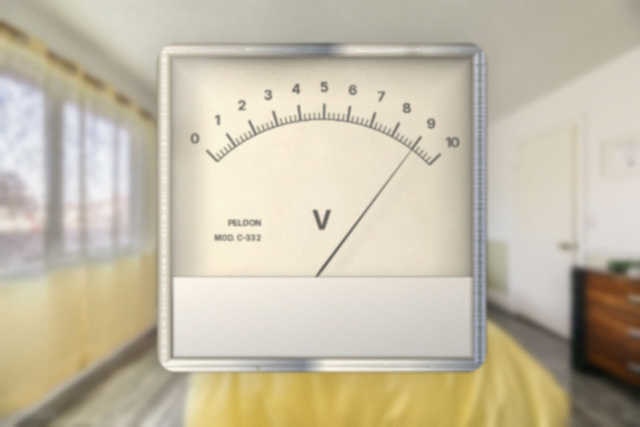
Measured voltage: 9,V
